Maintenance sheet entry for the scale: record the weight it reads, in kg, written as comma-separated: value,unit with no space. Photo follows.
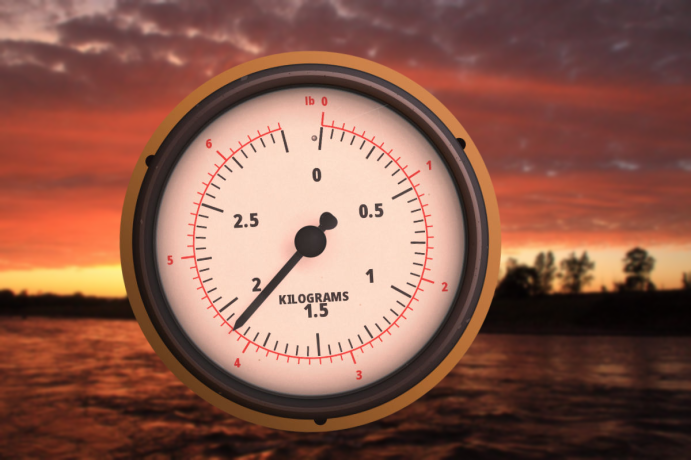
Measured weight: 1.9,kg
